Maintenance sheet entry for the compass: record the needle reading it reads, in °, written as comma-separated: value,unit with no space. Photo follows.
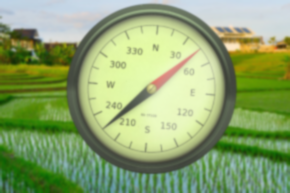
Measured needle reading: 45,°
